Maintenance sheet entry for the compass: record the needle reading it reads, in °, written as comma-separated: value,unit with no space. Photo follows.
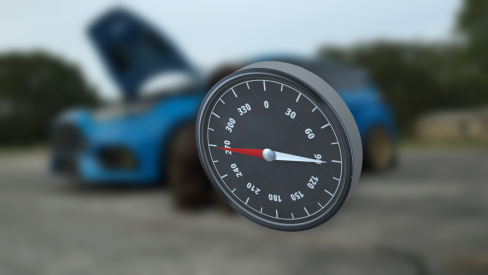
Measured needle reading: 270,°
